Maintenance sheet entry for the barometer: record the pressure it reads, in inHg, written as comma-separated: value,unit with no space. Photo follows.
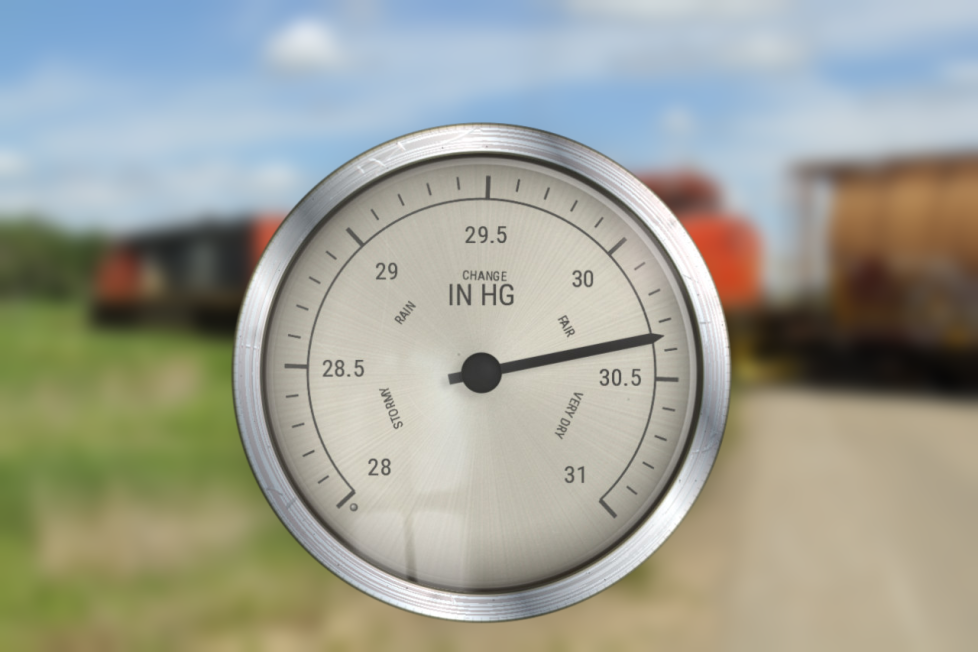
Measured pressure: 30.35,inHg
